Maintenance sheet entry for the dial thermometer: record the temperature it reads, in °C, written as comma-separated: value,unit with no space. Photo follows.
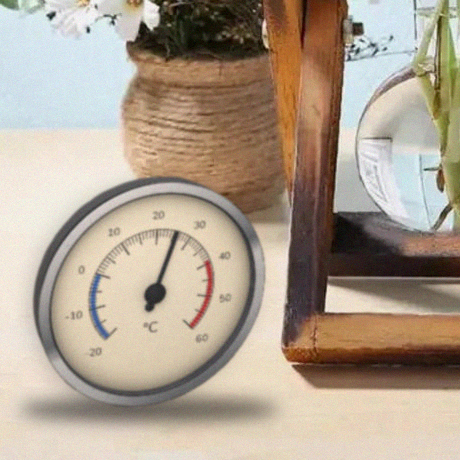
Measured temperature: 25,°C
